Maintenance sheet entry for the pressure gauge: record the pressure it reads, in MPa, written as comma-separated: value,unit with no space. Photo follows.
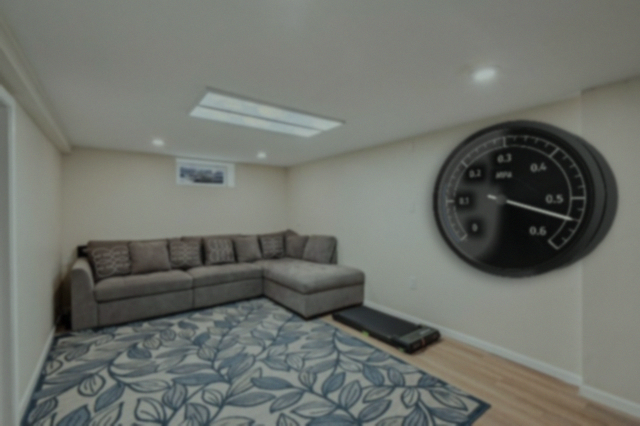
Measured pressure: 0.54,MPa
